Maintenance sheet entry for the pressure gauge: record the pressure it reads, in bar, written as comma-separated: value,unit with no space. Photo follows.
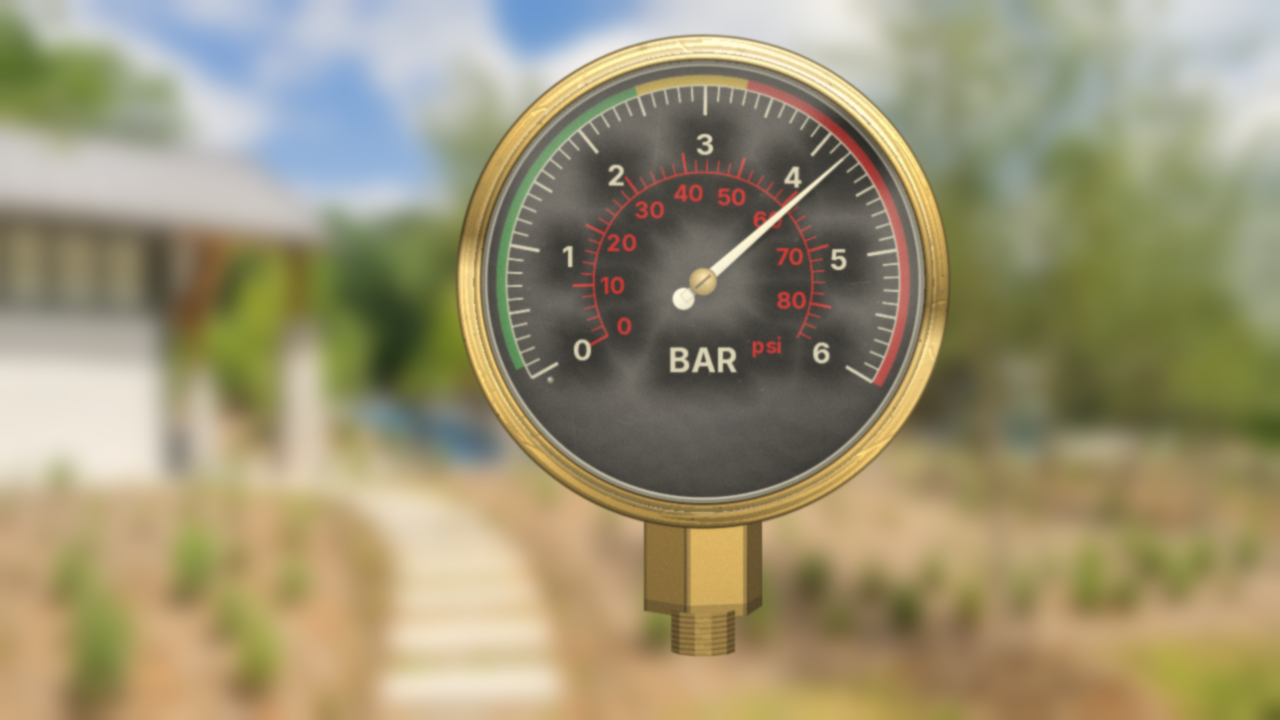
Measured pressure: 4.2,bar
